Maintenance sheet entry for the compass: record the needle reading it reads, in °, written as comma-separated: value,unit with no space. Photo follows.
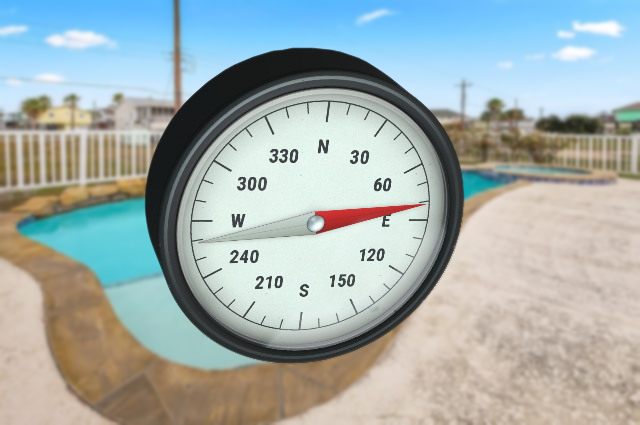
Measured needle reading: 80,°
